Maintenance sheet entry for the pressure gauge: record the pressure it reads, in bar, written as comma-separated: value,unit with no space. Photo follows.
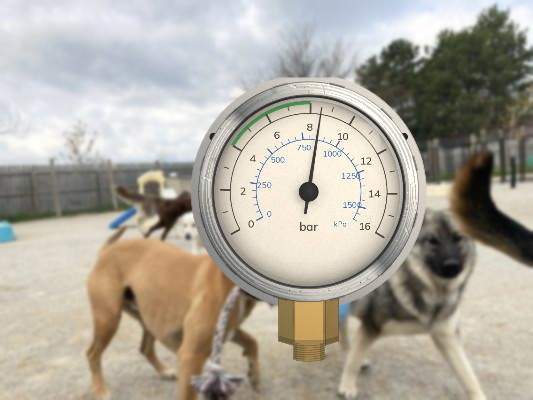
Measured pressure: 8.5,bar
